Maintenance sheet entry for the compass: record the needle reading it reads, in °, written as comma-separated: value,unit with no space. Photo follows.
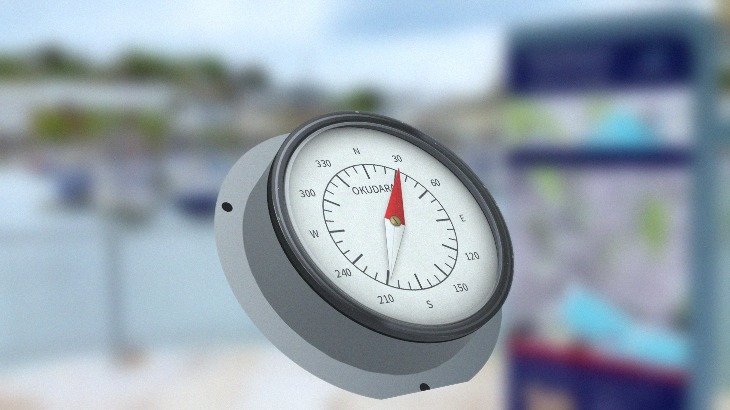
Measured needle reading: 30,°
